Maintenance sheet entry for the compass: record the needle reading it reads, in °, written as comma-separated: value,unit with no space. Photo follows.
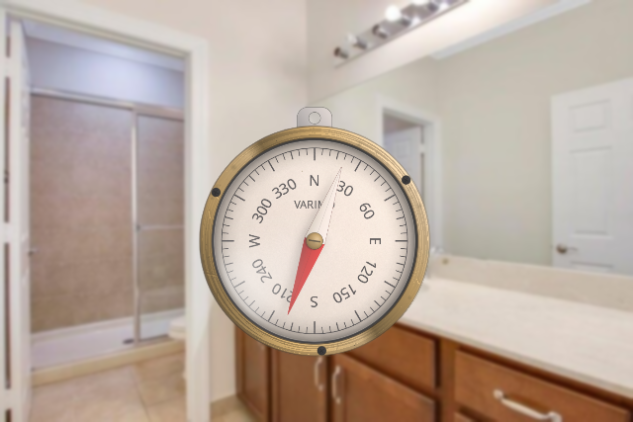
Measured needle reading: 200,°
